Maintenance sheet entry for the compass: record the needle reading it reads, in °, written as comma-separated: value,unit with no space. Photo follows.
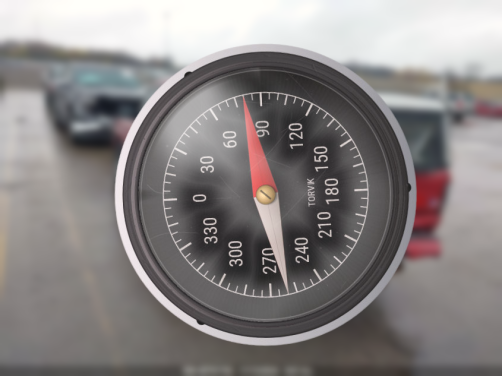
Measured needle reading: 80,°
